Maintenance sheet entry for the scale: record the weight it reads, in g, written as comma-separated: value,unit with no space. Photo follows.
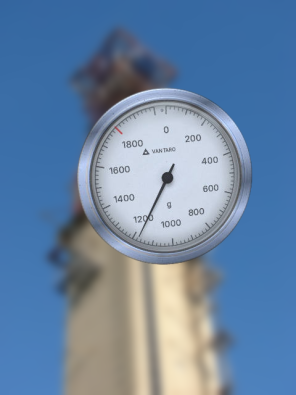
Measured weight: 1180,g
